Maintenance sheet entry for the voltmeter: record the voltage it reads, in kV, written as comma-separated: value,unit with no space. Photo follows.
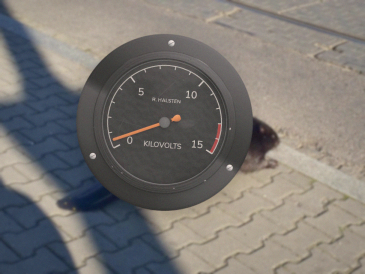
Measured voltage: 0.5,kV
